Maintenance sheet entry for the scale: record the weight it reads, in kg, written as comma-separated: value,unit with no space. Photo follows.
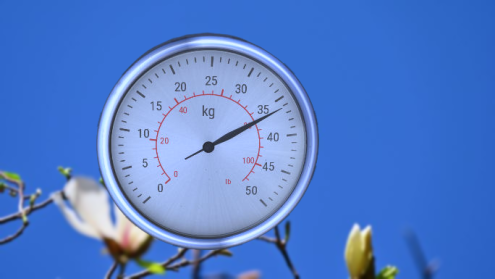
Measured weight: 36,kg
